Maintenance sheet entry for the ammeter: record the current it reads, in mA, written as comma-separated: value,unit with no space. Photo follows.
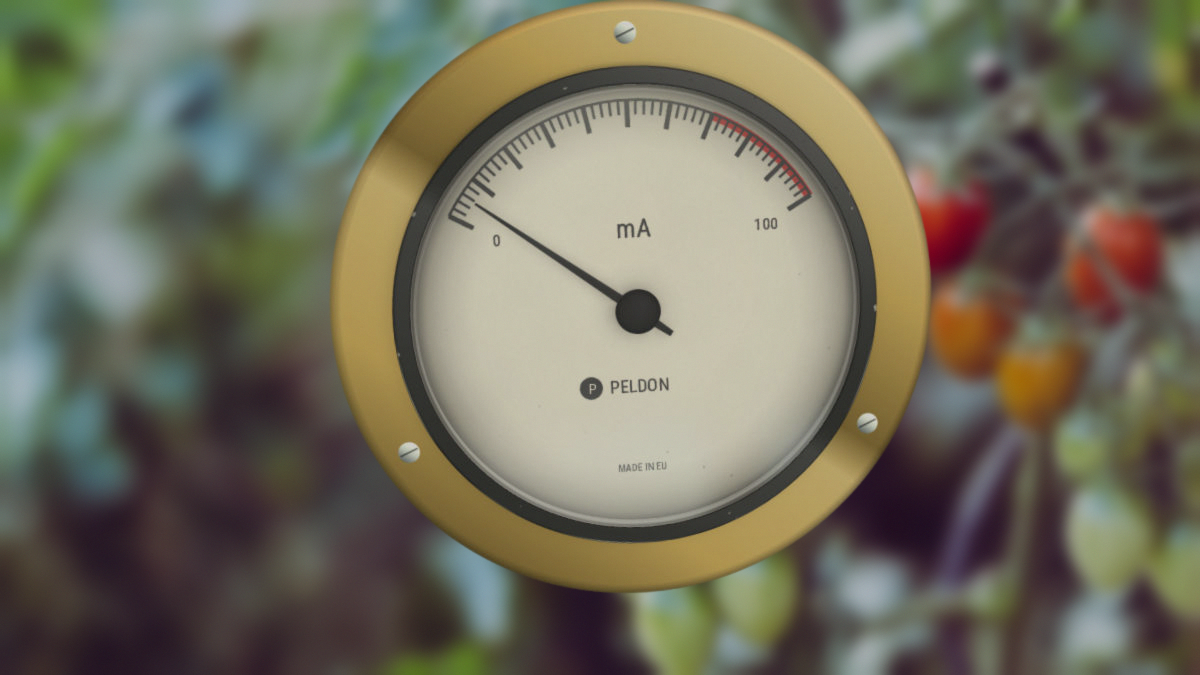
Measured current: 6,mA
